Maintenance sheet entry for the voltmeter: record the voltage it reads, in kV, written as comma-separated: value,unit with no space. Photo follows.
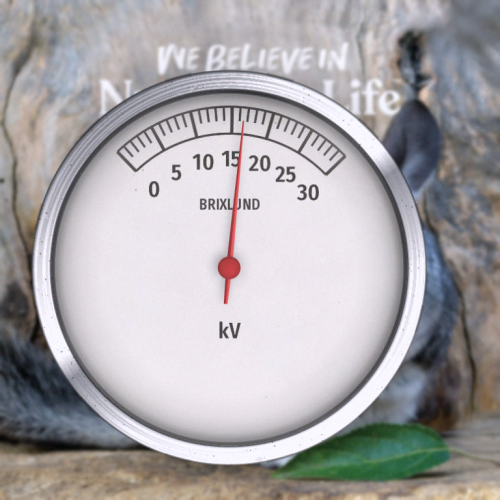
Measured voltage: 16.5,kV
